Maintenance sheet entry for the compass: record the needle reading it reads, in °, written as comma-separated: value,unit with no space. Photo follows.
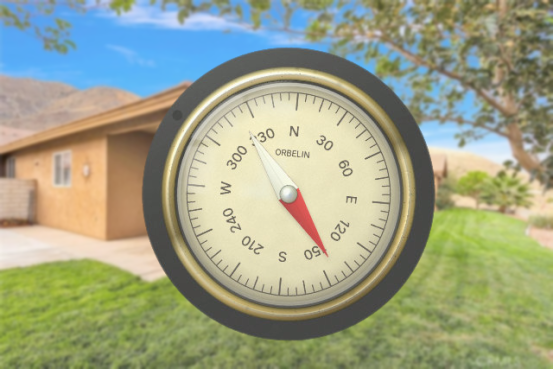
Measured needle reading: 142.5,°
